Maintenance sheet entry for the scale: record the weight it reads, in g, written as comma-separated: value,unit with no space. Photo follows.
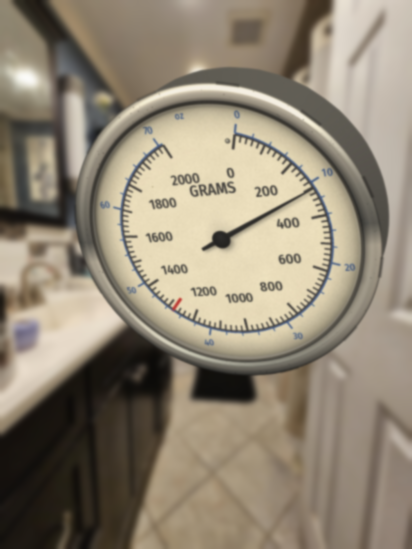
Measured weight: 300,g
